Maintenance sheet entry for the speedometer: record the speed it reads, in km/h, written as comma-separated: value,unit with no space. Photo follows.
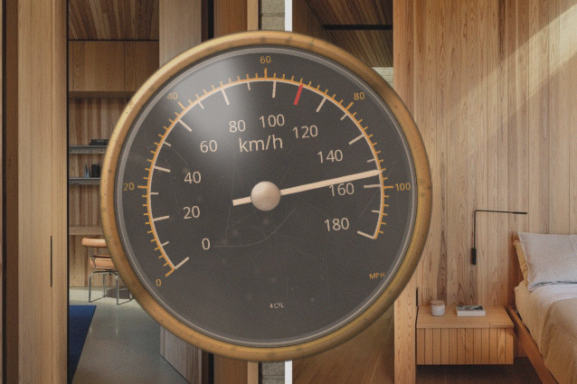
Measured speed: 155,km/h
